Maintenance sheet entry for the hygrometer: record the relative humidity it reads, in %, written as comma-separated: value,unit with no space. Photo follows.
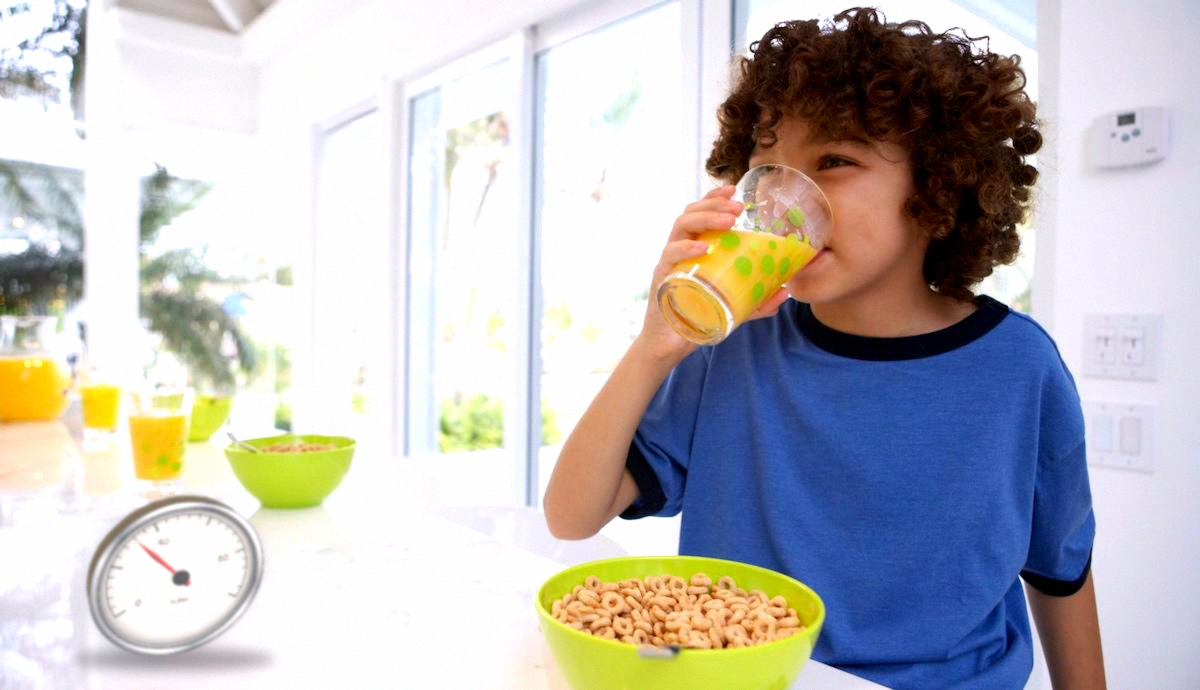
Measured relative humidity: 32,%
